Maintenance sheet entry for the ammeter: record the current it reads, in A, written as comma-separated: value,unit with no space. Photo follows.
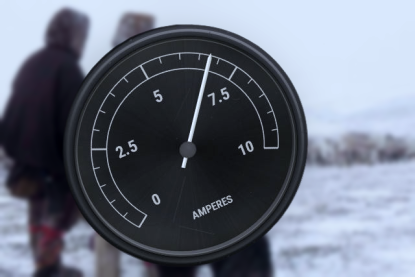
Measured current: 6.75,A
